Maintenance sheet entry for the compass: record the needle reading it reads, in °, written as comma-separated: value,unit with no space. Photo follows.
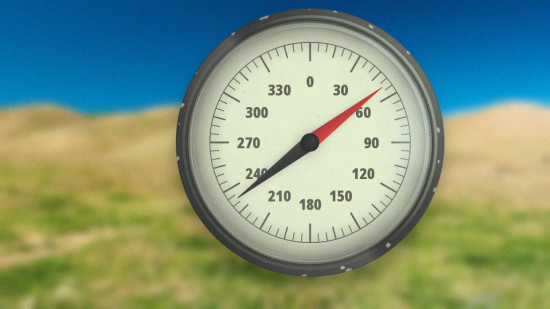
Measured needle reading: 52.5,°
